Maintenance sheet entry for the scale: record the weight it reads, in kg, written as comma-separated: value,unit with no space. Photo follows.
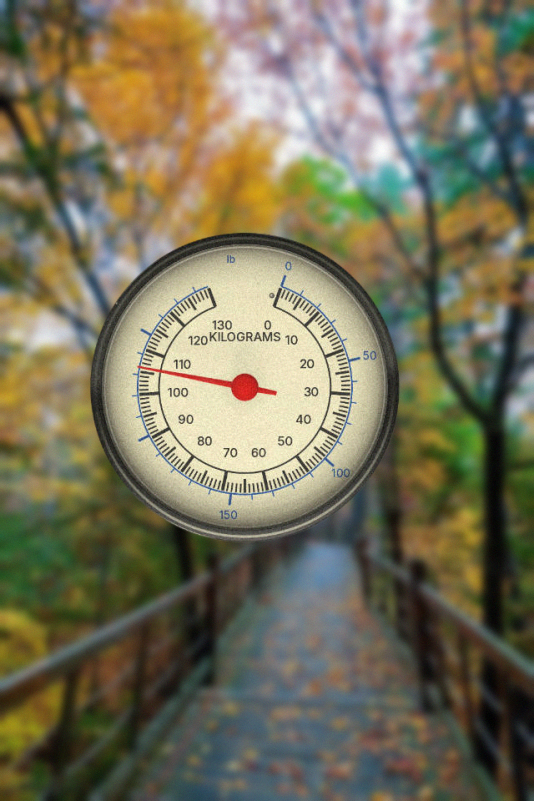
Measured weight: 106,kg
